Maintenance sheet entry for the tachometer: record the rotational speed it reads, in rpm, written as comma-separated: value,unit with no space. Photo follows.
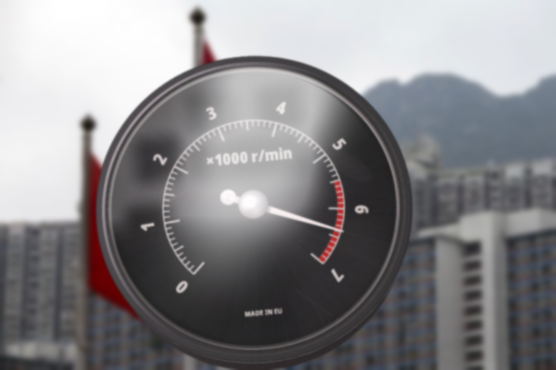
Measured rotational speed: 6400,rpm
